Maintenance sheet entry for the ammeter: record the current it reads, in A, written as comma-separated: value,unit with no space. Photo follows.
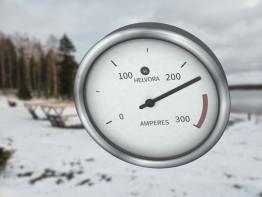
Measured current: 225,A
